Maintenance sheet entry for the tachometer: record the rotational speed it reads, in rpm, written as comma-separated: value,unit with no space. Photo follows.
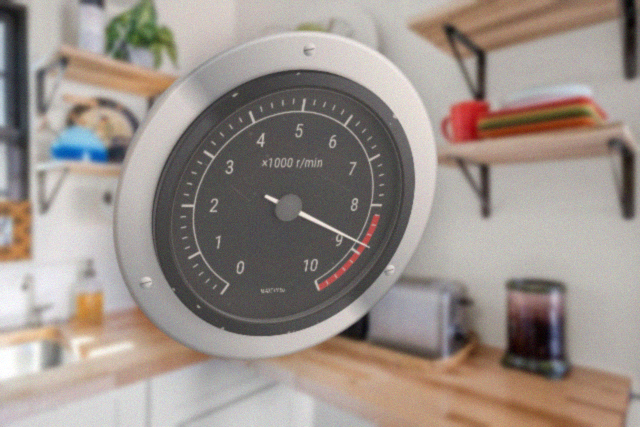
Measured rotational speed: 8800,rpm
